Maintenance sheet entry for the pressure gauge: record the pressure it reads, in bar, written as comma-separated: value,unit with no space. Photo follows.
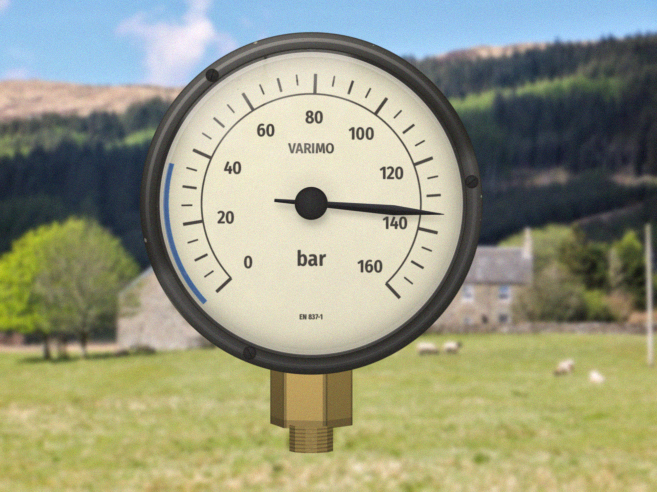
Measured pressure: 135,bar
